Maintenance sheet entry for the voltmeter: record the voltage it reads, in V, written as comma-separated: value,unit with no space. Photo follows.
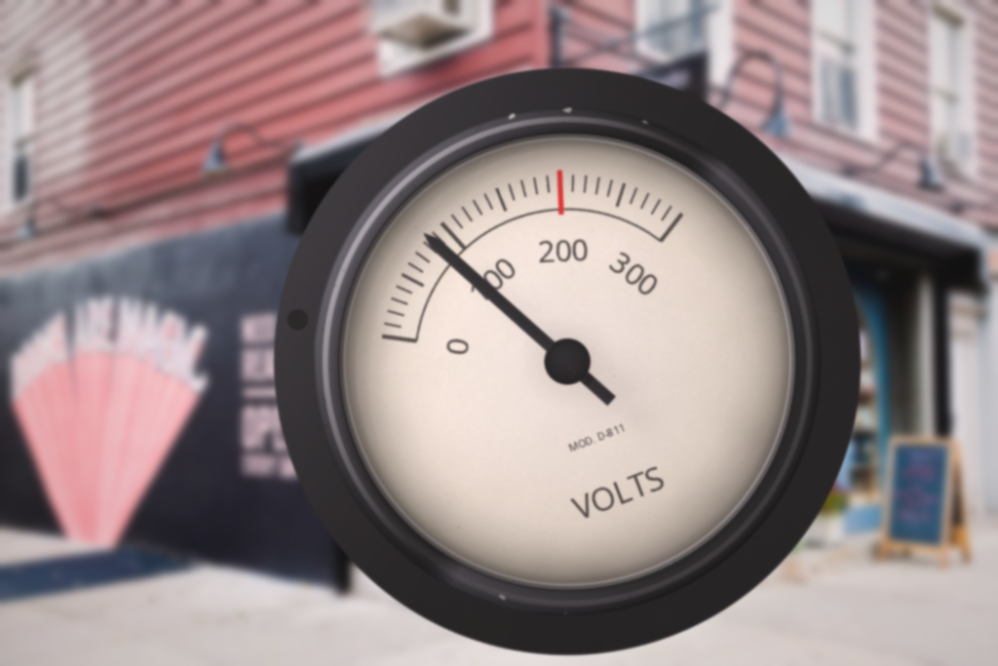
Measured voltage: 85,V
